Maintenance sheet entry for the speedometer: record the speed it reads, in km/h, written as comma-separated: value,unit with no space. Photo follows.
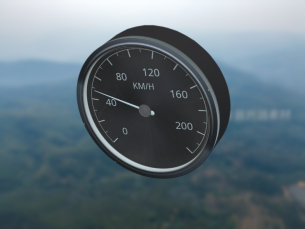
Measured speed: 50,km/h
